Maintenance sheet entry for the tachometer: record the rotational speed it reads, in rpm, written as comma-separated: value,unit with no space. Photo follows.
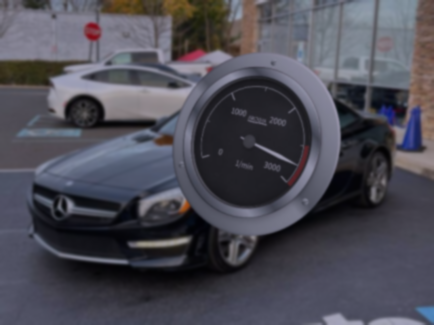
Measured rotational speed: 2750,rpm
